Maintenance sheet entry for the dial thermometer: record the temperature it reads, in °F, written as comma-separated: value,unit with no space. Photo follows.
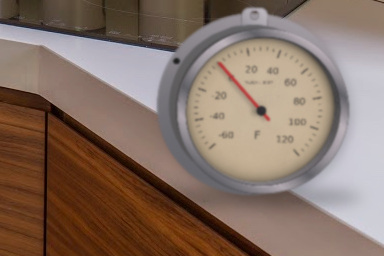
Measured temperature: 0,°F
